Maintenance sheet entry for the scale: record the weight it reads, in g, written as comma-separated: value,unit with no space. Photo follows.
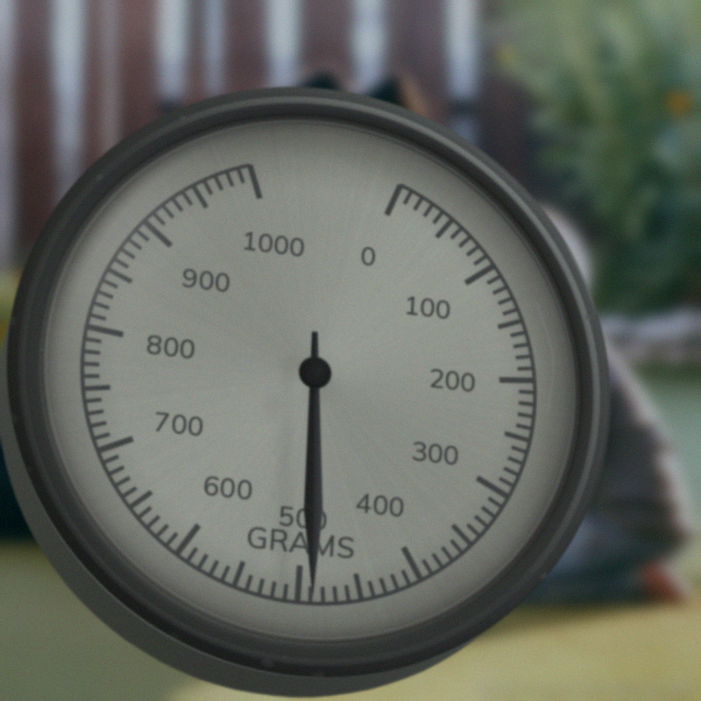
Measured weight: 490,g
